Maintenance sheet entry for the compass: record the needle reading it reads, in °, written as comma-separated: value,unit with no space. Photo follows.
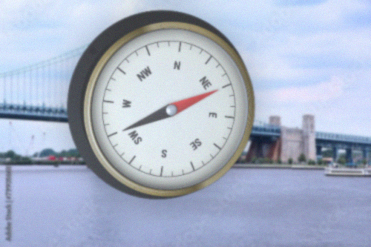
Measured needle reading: 60,°
